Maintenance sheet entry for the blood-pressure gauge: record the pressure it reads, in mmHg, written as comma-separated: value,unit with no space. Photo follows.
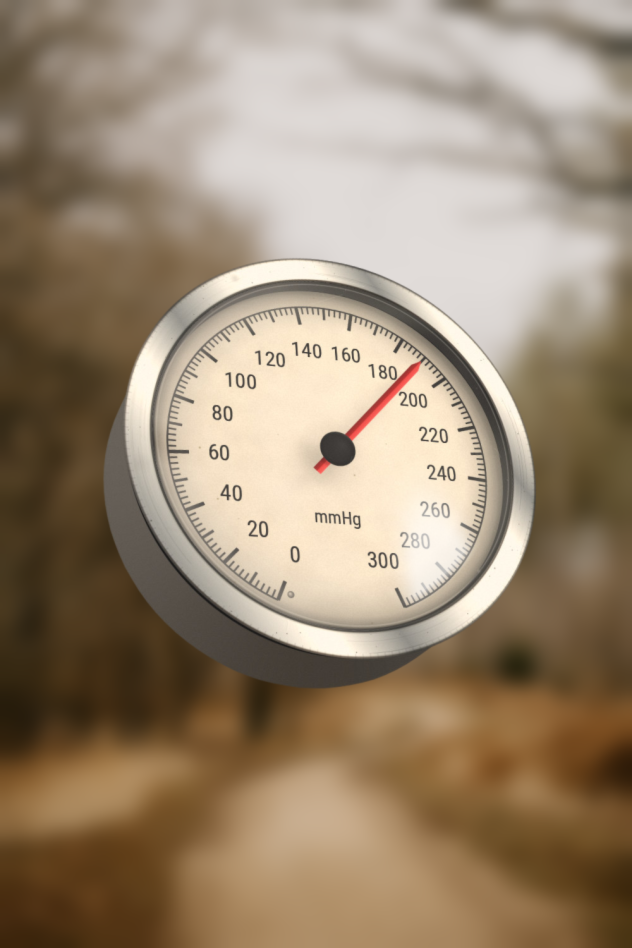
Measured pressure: 190,mmHg
